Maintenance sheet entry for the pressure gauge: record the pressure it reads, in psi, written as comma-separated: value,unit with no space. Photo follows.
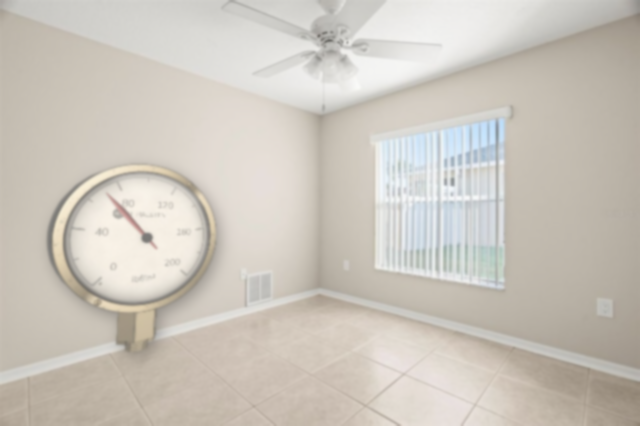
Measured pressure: 70,psi
